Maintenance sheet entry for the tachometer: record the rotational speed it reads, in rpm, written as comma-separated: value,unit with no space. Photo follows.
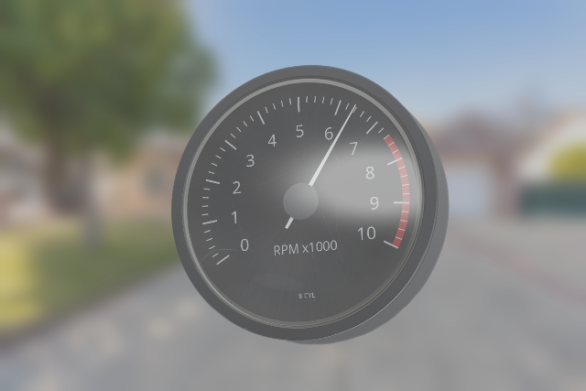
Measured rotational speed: 6400,rpm
